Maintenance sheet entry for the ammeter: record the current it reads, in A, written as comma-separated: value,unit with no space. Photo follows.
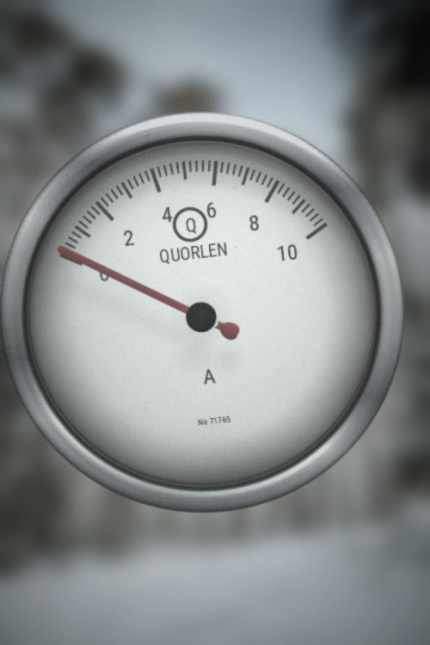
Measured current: 0.2,A
